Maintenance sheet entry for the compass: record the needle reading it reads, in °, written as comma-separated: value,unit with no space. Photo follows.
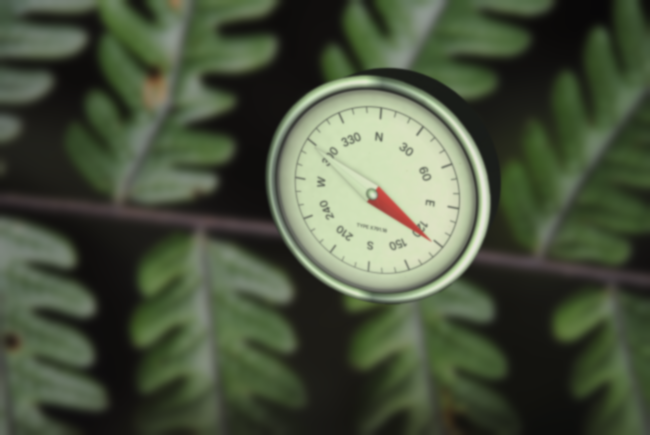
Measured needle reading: 120,°
